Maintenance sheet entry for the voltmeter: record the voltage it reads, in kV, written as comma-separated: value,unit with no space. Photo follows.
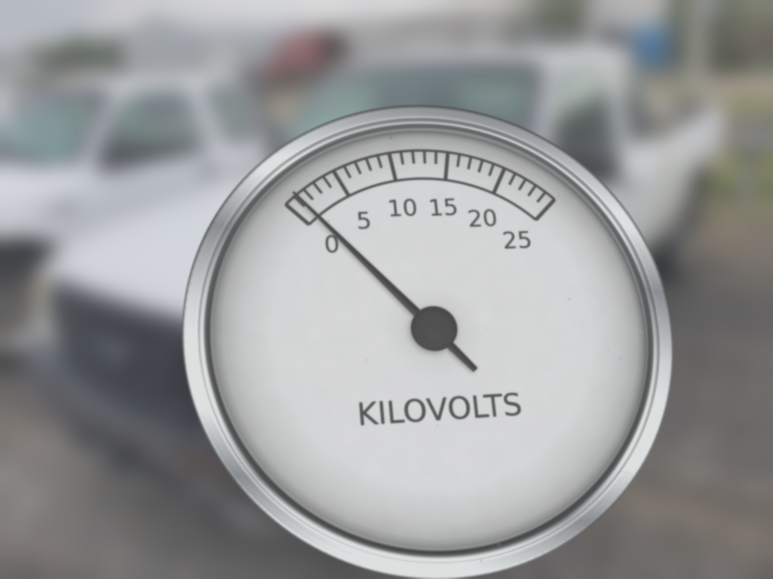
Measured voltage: 1,kV
